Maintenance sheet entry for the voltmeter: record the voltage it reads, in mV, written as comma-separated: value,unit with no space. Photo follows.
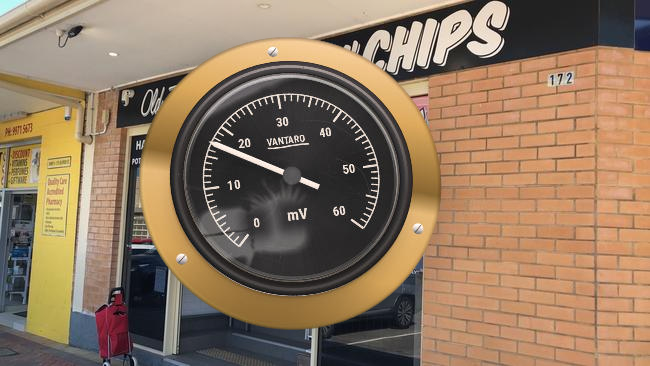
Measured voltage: 17,mV
